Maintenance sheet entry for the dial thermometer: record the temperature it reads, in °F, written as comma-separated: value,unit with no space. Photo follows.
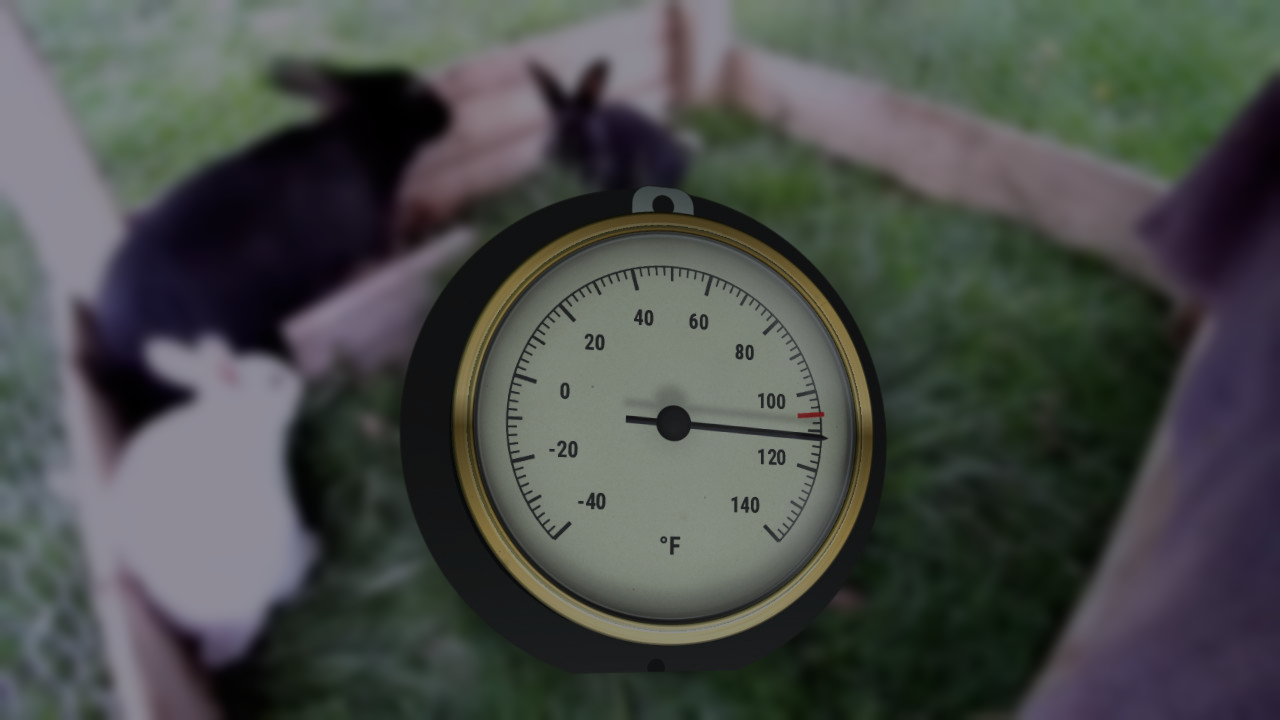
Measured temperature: 112,°F
